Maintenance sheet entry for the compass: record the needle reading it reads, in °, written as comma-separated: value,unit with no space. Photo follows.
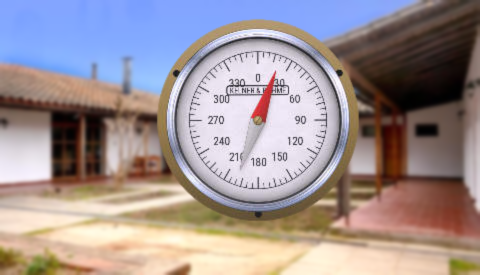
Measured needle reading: 20,°
